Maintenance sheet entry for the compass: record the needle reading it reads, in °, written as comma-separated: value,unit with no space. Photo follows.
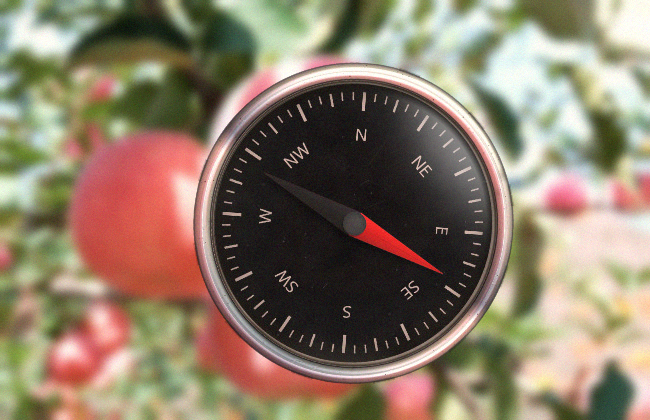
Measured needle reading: 115,°
